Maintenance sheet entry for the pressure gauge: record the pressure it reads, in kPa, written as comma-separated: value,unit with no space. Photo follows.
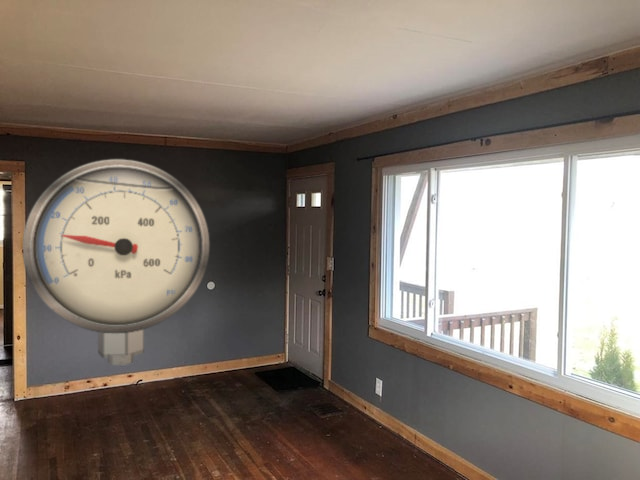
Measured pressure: 100,kPa
